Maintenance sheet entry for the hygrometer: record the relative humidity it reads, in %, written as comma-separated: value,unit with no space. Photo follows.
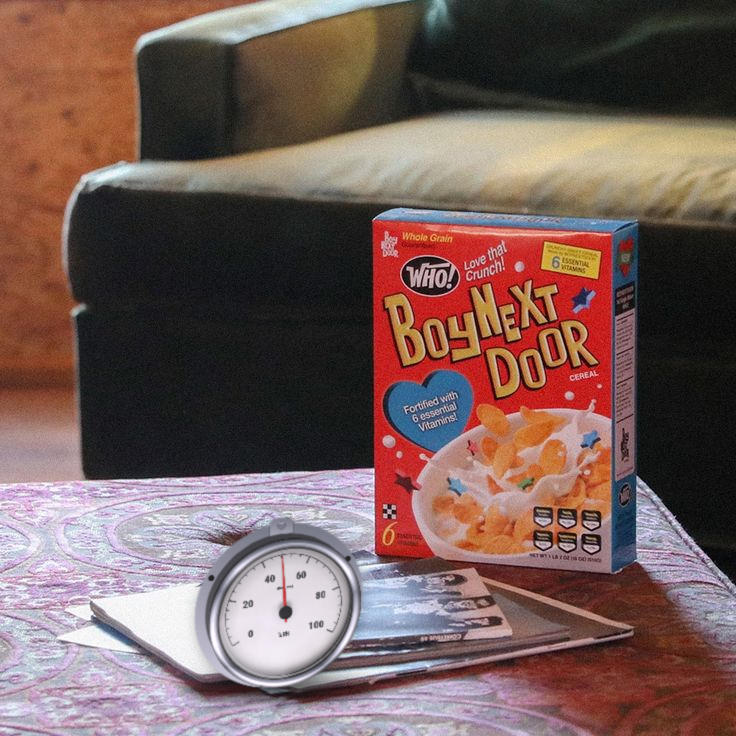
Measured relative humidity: 48,%
